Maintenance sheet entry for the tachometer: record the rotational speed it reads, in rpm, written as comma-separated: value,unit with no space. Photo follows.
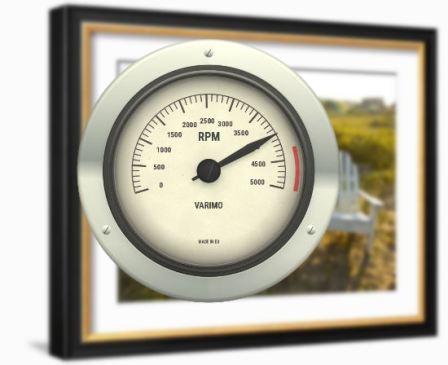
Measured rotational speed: 4000,rpm
